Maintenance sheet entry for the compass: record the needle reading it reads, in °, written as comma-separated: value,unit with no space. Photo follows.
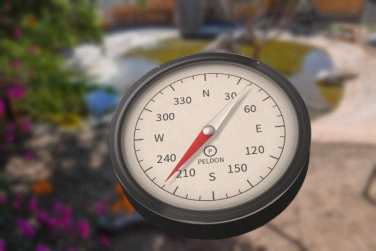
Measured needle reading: 220,°
